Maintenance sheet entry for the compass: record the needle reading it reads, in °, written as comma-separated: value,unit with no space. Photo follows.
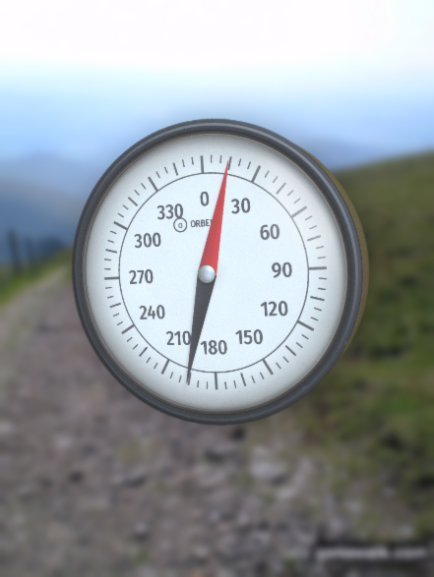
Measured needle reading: 15,°
